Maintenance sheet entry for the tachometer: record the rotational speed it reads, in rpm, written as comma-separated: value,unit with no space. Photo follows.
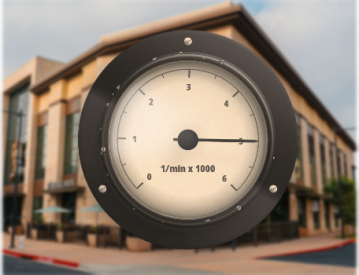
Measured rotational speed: 5000,rpm
